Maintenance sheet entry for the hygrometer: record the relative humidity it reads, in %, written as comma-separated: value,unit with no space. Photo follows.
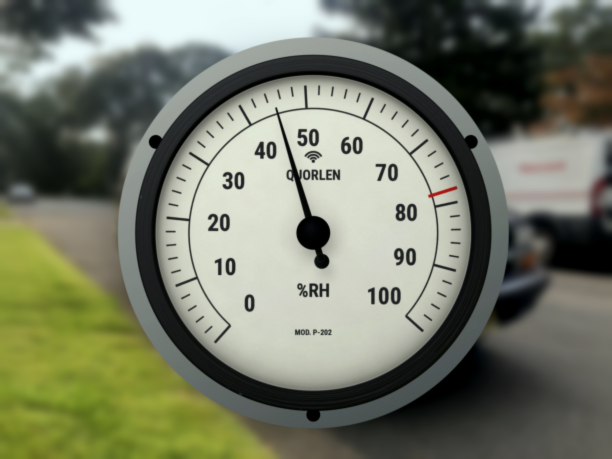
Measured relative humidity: 45,%
